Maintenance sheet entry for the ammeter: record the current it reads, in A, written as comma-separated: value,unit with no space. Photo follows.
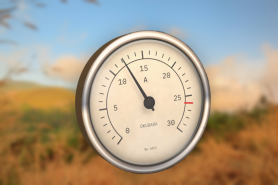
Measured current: 12,A
